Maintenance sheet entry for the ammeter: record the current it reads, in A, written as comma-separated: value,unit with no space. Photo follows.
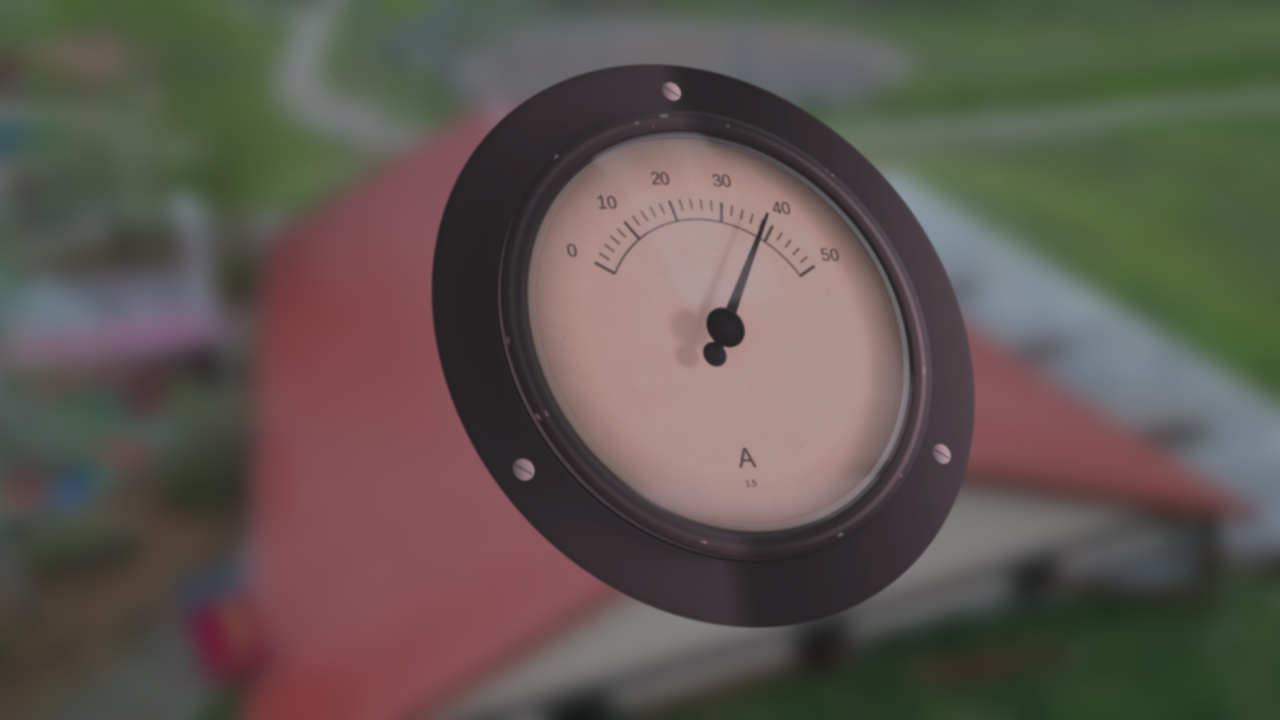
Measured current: 38,A
